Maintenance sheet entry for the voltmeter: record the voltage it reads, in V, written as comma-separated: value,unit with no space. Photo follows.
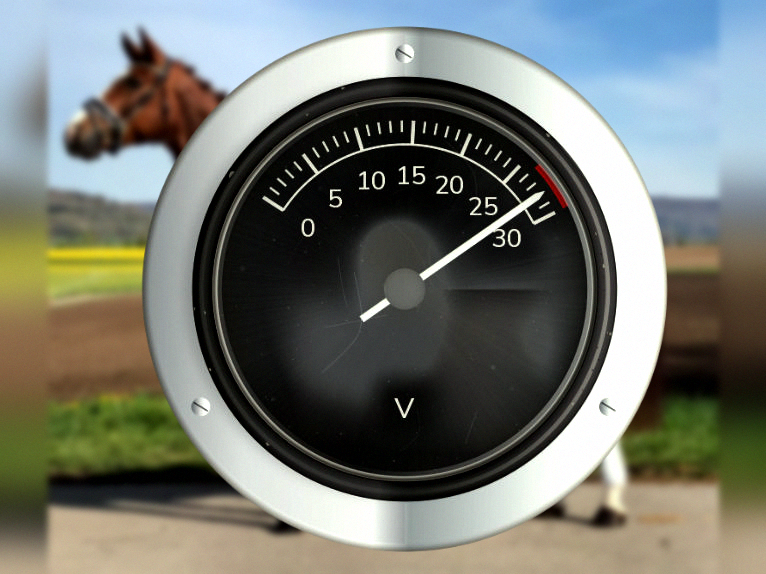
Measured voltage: 28,V
